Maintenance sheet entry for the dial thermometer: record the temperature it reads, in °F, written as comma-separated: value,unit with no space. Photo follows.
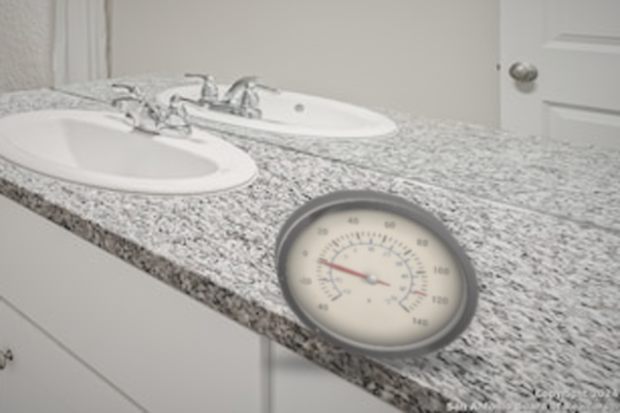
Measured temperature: 0,°F
